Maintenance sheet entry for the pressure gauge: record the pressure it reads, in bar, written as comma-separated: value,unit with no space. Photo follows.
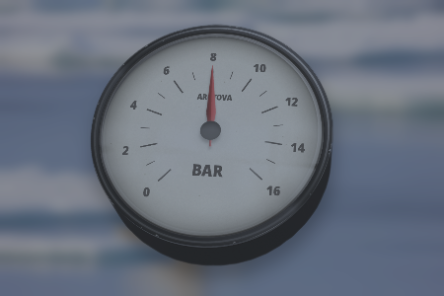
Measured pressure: 8,bar
